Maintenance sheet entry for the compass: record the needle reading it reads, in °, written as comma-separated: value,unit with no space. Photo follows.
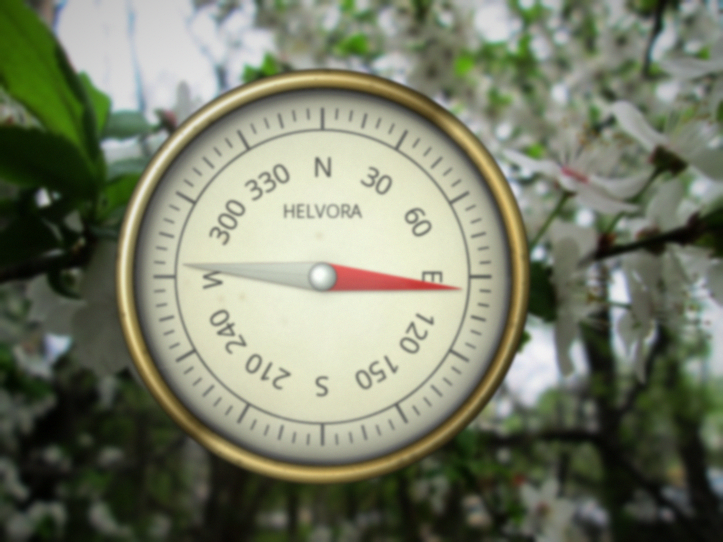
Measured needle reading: 95,°
